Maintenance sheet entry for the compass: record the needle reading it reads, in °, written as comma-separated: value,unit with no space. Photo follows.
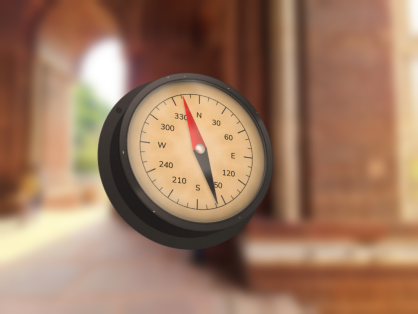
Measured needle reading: 340,°
